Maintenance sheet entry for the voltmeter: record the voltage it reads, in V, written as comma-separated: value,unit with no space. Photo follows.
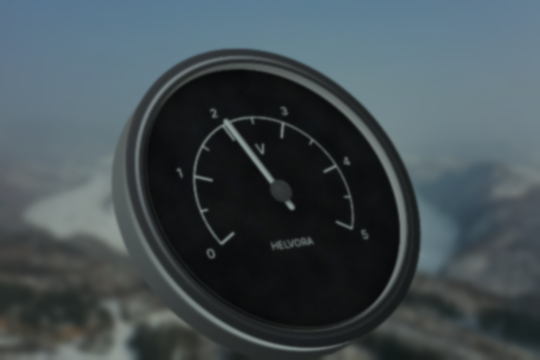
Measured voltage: 2,V
